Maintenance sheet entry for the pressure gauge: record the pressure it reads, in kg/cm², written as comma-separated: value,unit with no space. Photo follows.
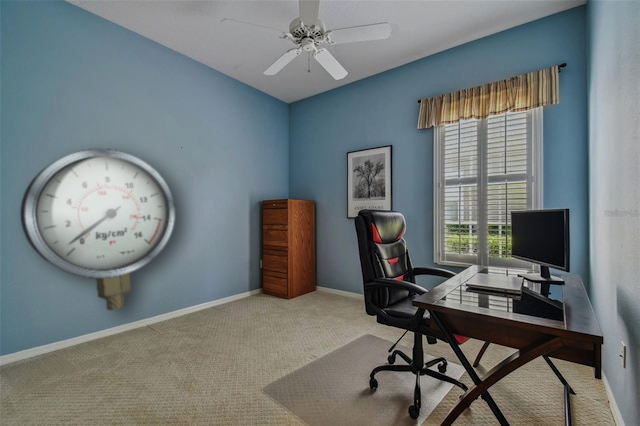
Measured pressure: 0.5,kg/cm²
